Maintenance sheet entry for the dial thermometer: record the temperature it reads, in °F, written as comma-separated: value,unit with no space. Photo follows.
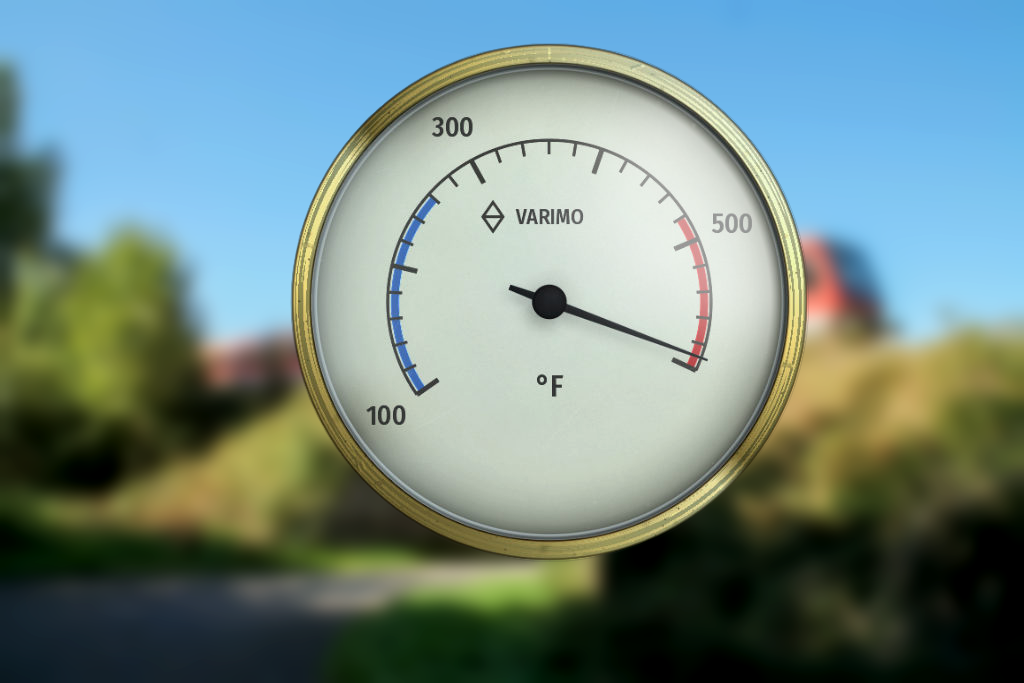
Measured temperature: 590,°F
